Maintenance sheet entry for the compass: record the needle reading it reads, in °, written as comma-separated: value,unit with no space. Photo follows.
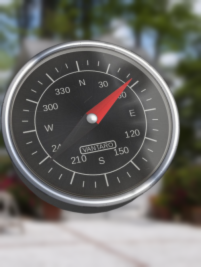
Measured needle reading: 55,°
